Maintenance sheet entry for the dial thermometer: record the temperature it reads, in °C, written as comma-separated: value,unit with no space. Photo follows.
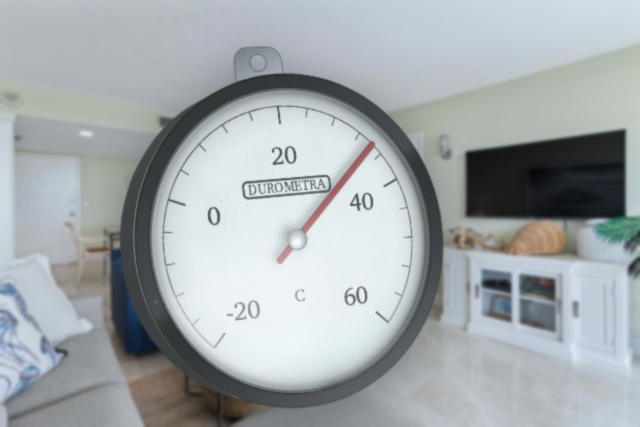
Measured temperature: 34,°C
